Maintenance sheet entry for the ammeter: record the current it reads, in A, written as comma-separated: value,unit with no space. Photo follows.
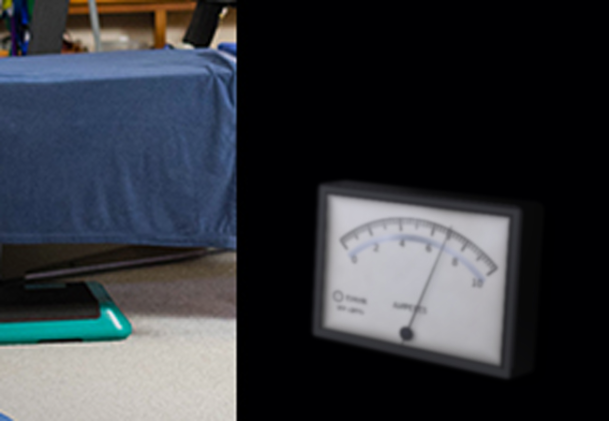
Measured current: 7,A
